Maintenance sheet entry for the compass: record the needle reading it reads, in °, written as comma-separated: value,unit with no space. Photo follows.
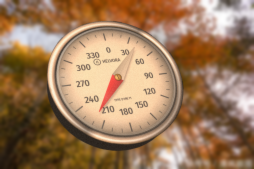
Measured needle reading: 220,°
